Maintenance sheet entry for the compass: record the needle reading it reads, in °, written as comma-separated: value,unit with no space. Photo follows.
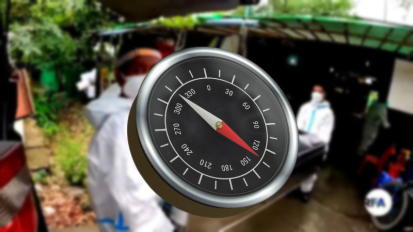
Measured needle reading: 135,°
